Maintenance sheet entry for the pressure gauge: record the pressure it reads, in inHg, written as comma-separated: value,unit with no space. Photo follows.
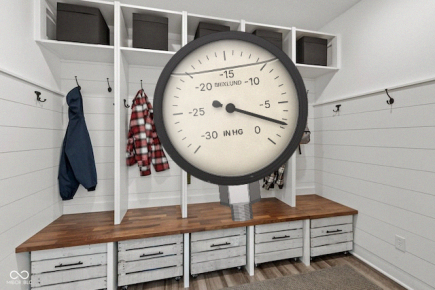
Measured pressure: -2.5,inHg
